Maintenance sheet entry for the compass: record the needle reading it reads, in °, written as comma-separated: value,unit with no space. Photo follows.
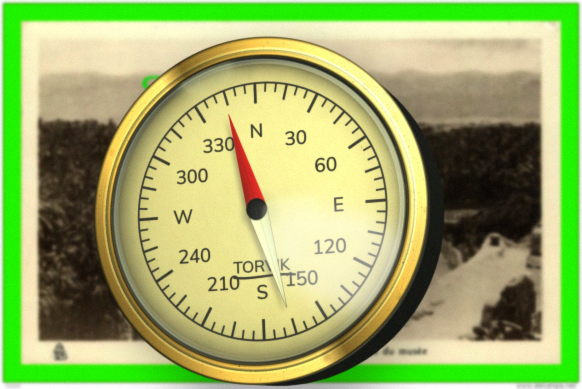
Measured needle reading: 345,°
